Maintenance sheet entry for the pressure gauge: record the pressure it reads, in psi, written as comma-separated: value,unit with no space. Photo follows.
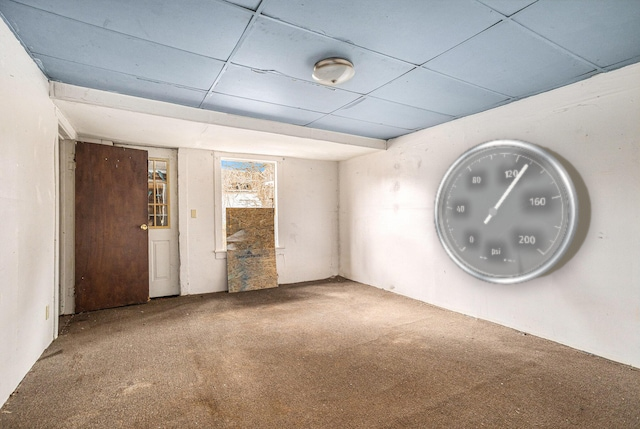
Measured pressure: 130,psi
